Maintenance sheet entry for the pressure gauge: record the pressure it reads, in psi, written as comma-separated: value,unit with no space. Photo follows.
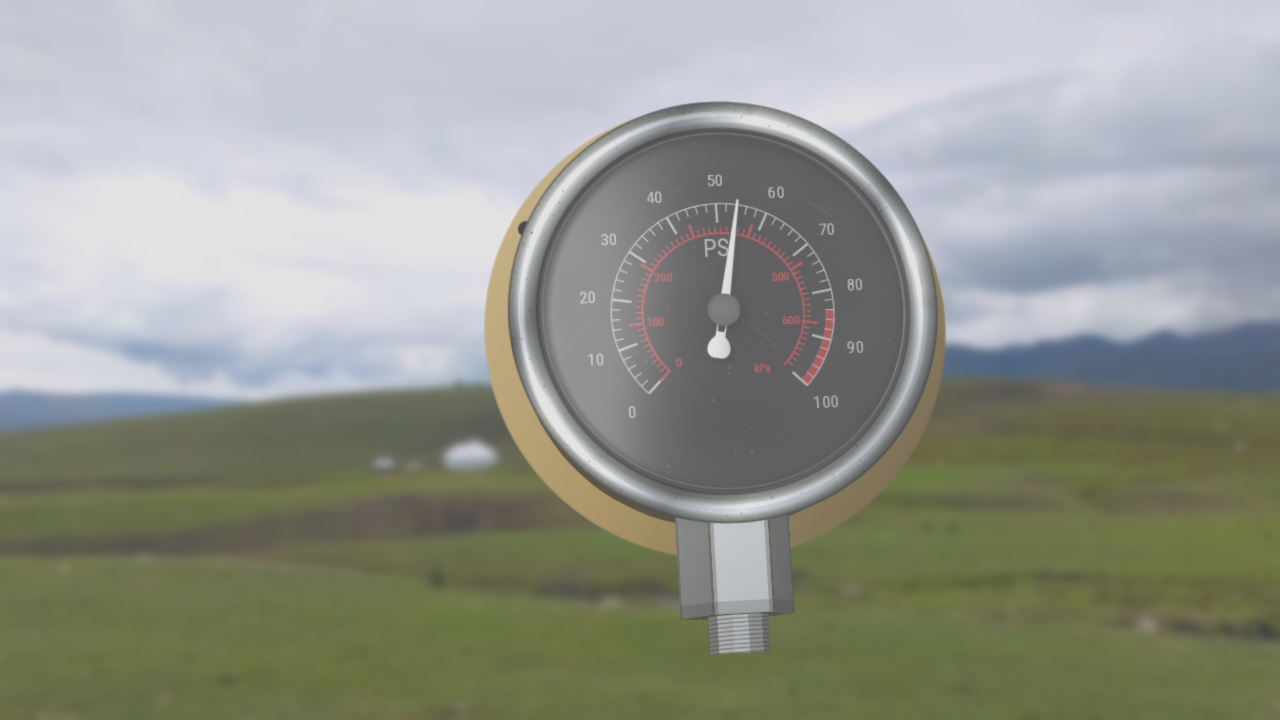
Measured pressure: 54,psi
